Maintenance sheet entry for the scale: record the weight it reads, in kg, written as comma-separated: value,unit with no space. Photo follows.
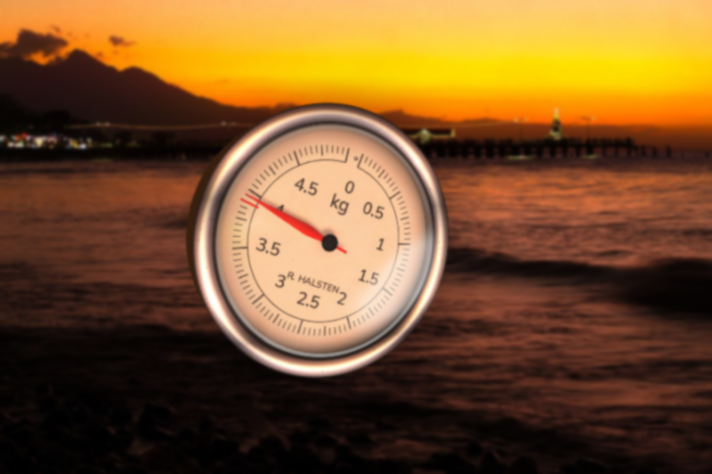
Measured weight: 3.95,kg
